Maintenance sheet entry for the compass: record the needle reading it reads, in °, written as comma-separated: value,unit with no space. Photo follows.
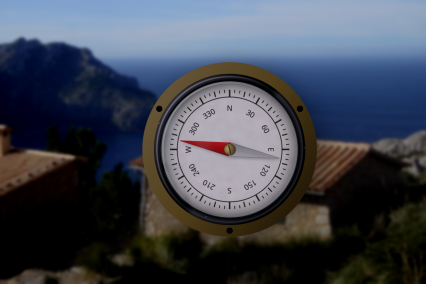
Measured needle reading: 280,°
